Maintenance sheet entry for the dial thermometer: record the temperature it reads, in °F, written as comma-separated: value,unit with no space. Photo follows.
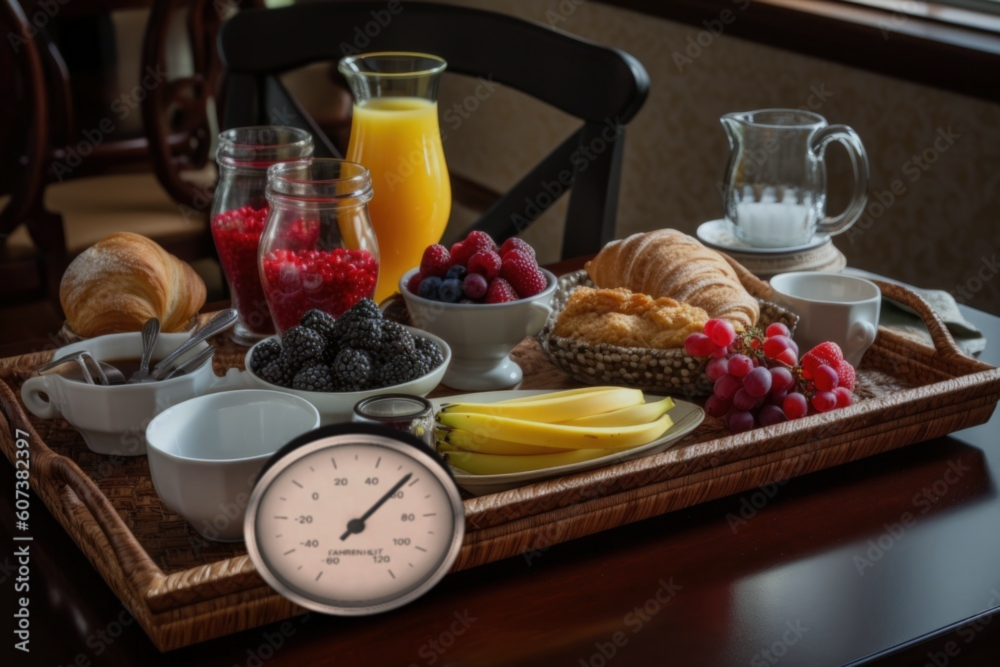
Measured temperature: 55,°F
